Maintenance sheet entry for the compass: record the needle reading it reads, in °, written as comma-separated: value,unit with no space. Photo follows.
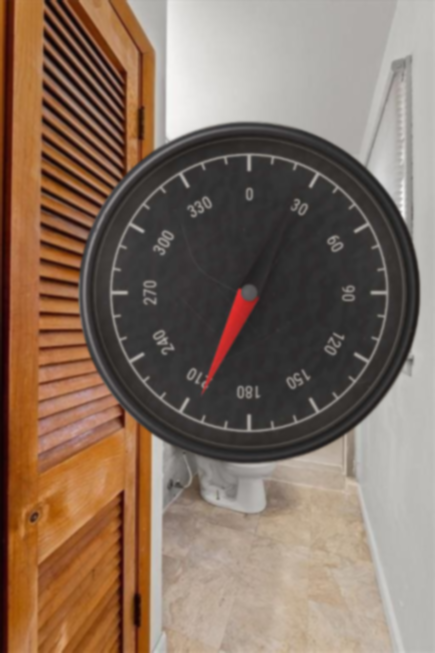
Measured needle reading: 205,°
